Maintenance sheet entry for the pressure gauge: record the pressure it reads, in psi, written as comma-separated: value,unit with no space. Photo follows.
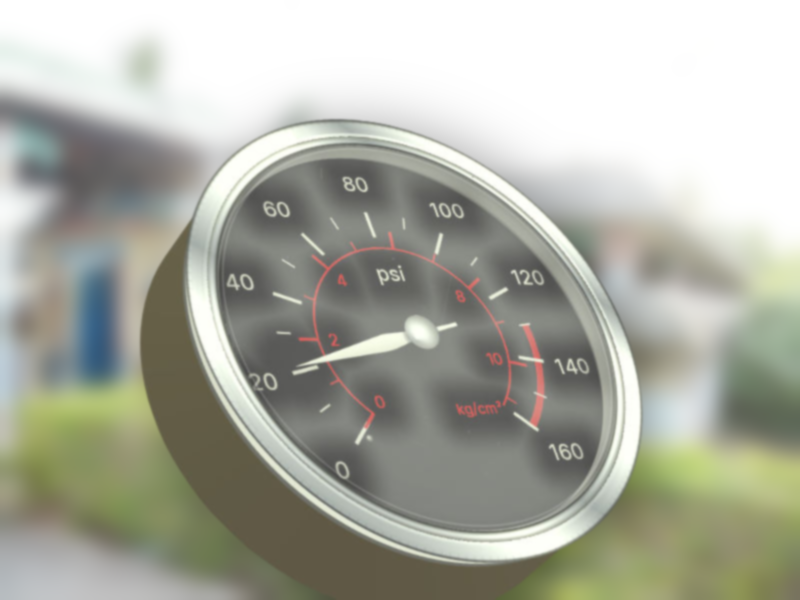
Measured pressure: 20,psi
